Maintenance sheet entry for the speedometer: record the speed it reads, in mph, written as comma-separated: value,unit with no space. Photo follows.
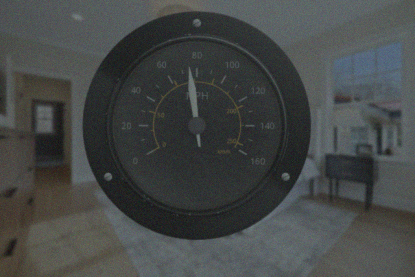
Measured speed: 75,mph
